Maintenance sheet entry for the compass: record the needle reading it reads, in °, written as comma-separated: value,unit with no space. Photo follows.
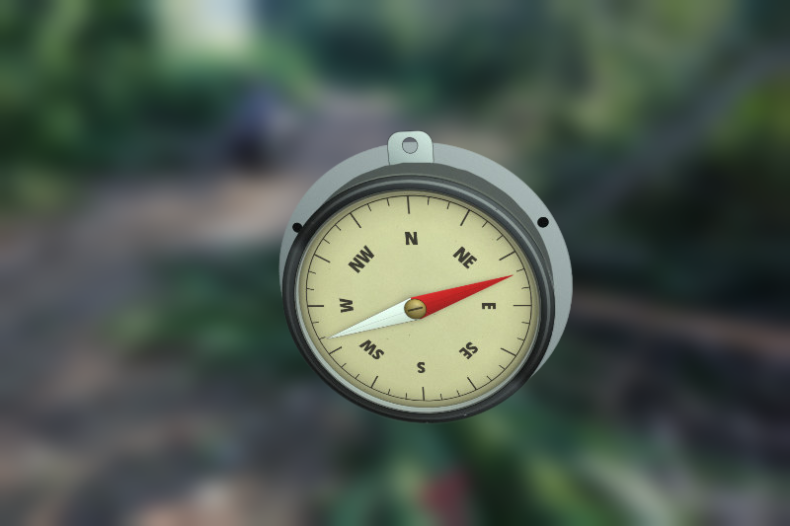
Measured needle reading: 70,°
